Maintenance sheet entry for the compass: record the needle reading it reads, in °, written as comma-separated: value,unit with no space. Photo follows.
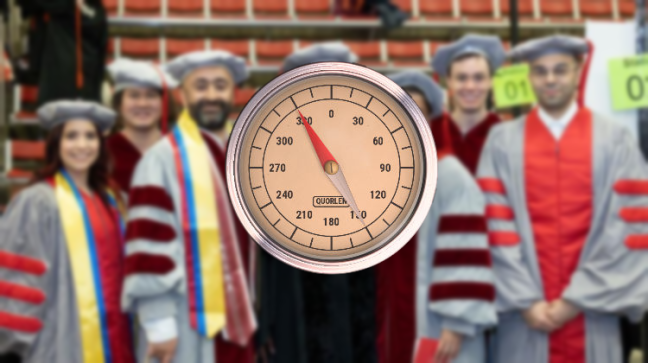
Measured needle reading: 330,°
